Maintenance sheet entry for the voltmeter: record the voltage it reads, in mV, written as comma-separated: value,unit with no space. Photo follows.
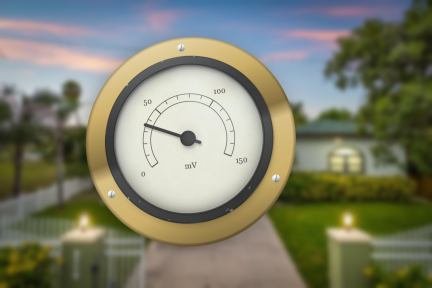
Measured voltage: 35,mV
